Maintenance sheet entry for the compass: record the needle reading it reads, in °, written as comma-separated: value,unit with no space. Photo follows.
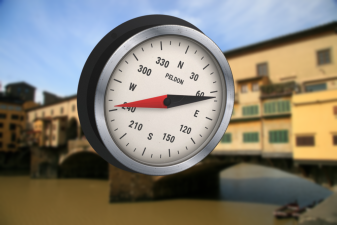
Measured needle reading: 245,°
